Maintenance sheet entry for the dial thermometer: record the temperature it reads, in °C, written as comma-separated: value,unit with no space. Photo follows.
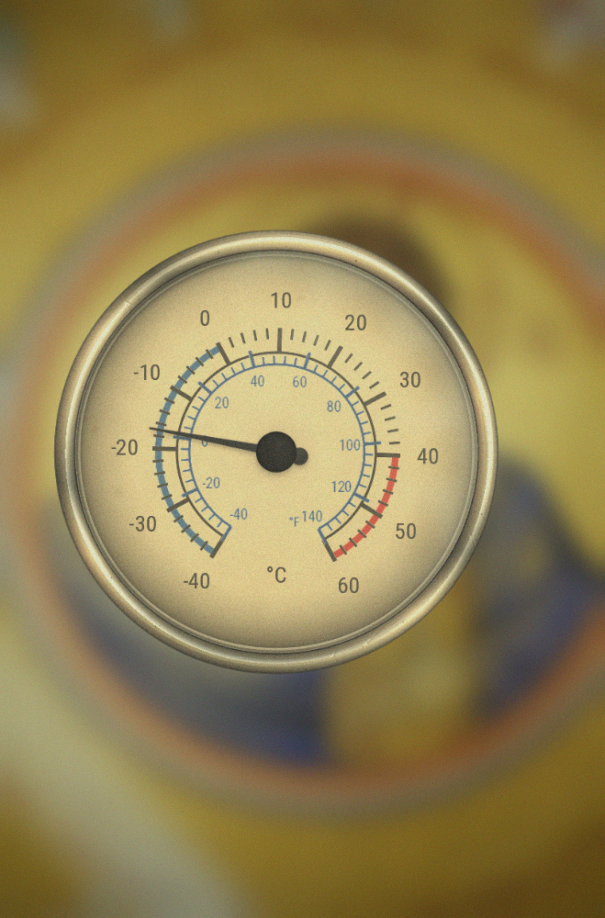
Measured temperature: -17,°C
